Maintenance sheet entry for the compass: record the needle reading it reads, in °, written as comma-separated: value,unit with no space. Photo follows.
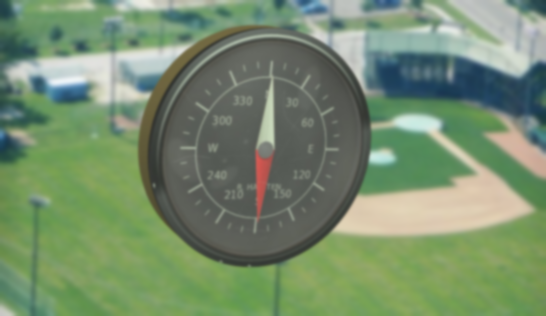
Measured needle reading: 180,°
